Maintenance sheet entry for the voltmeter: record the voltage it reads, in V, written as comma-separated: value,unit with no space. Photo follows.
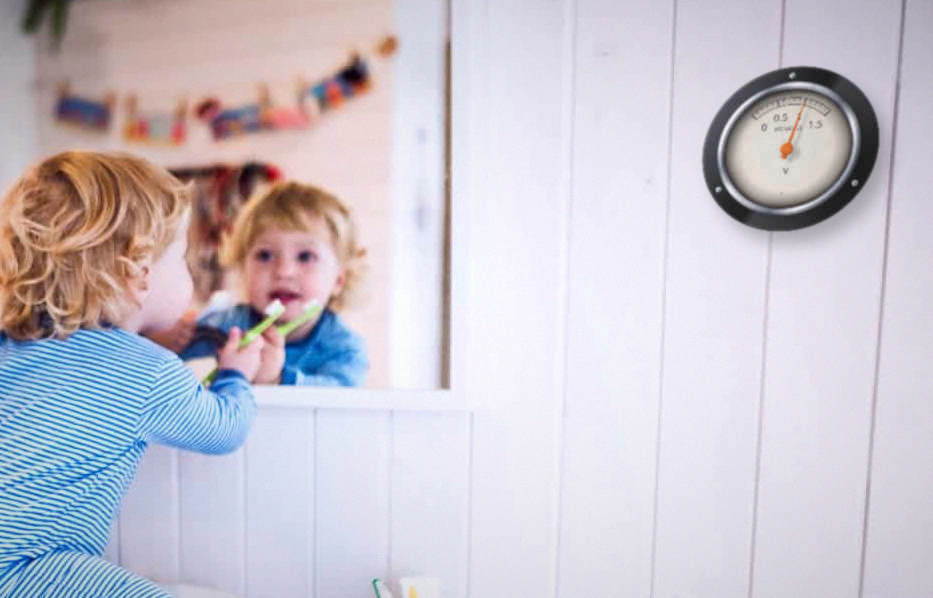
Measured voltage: 1,V
